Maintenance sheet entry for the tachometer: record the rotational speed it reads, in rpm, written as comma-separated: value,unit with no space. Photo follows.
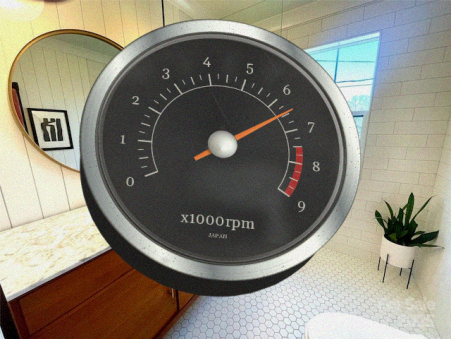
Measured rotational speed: 6500,rpm
